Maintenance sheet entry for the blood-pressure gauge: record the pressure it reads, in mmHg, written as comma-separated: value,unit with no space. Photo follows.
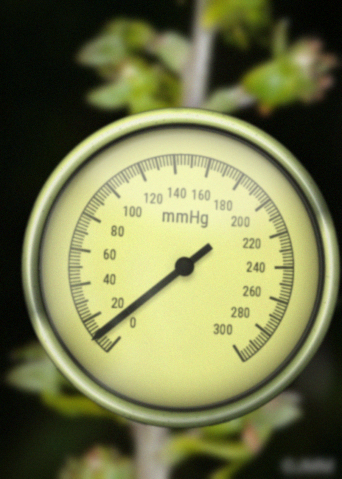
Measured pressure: 10,mmHg
